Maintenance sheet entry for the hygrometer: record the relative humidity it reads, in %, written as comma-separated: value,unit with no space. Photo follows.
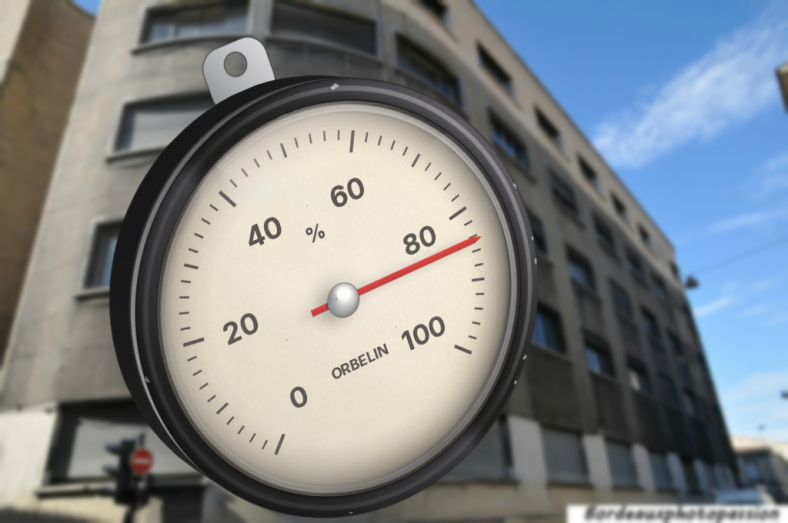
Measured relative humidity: 84,%
